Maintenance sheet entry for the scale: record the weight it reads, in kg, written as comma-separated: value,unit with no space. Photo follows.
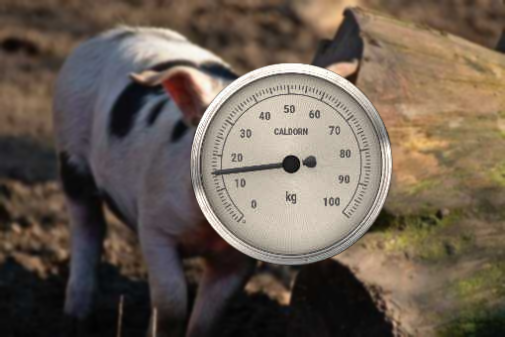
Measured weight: 15,kg
